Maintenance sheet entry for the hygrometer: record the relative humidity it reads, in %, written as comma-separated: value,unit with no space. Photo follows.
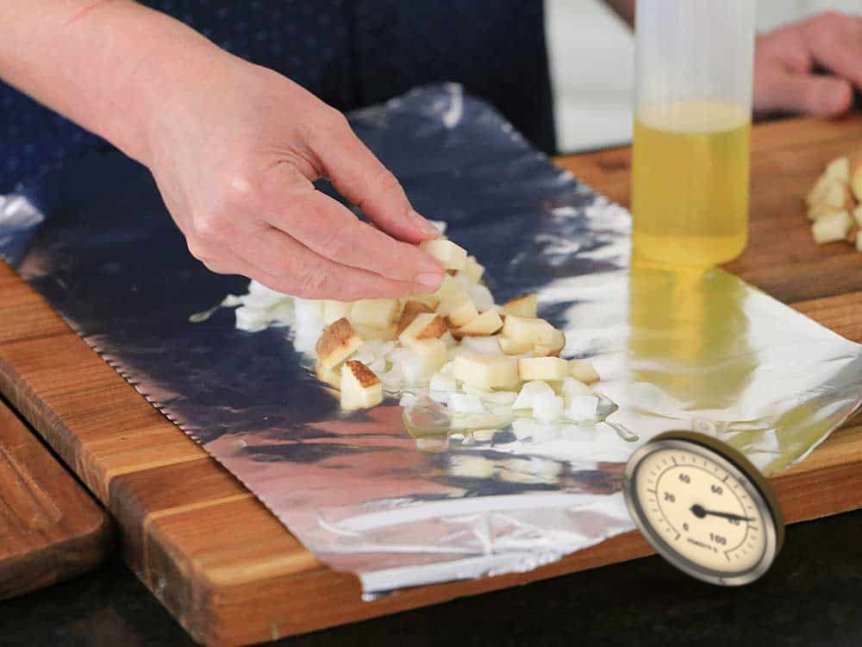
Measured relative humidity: 76,%
